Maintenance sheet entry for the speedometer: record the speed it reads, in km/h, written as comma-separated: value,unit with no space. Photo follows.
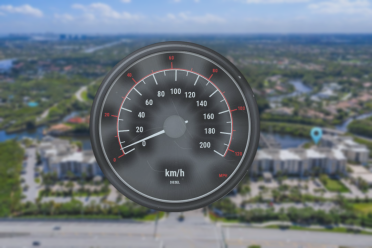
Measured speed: 5,km/h
